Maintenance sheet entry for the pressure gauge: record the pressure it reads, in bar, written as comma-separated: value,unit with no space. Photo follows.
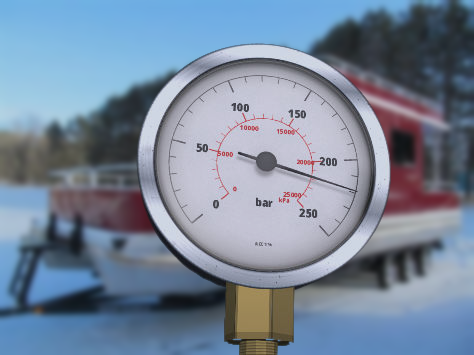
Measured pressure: 220,bar
